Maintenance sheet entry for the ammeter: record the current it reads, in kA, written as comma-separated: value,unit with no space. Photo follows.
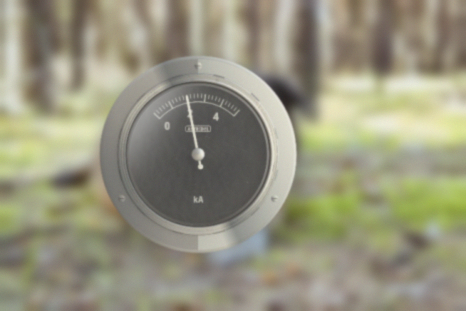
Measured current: 2,kA
